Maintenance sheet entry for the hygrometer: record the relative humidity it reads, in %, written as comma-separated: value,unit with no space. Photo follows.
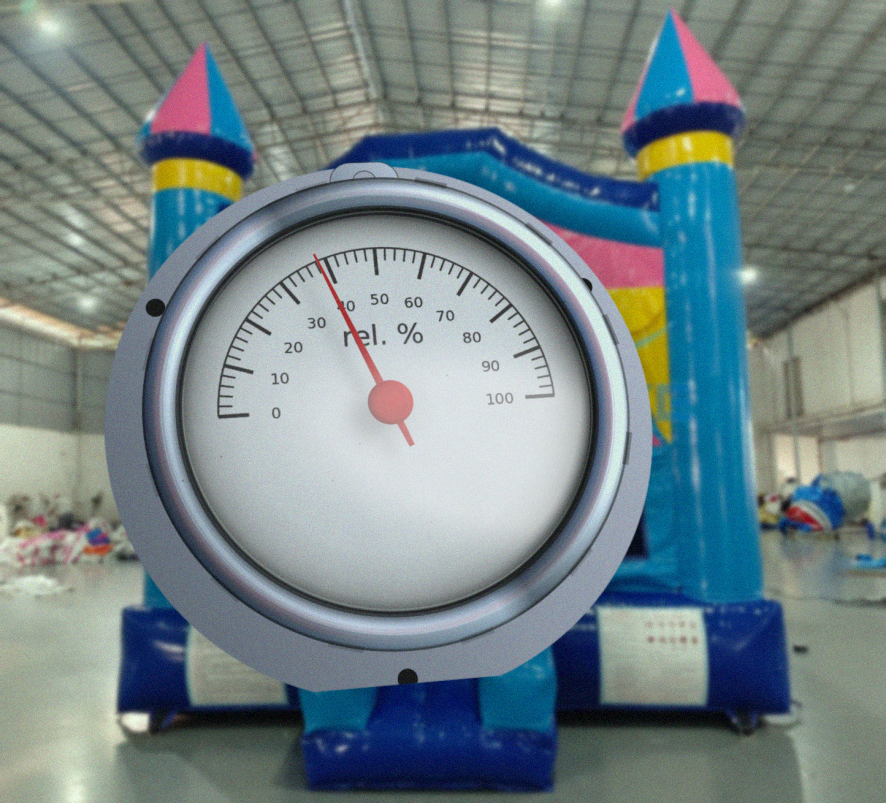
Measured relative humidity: 38,%
